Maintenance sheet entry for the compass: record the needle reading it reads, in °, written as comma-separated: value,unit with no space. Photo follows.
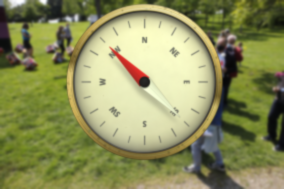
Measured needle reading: 315,°
